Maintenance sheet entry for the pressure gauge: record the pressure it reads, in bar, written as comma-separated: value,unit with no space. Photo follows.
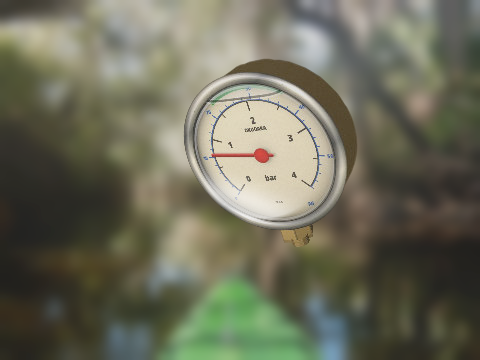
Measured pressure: 0.75,bar
